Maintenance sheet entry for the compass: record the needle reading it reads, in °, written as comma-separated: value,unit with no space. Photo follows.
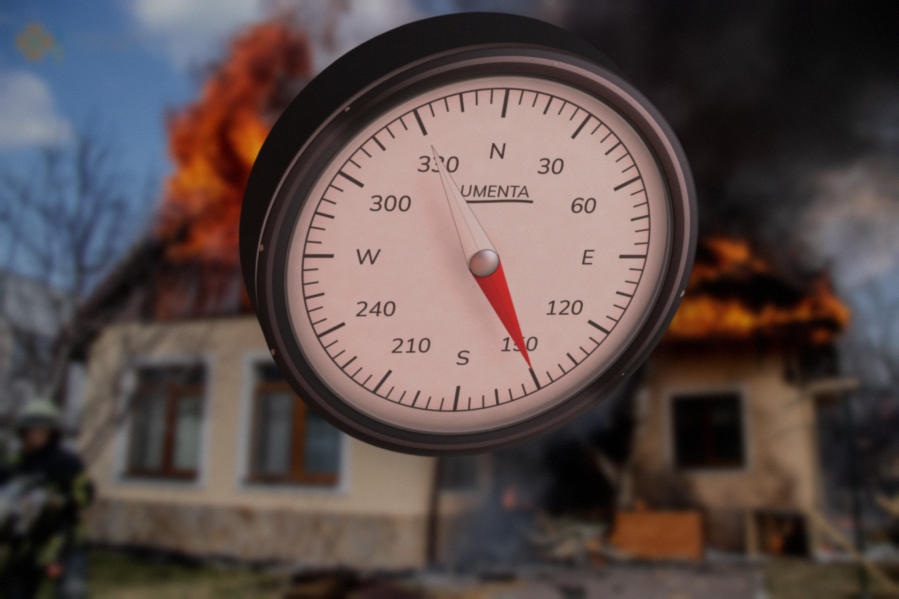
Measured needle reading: 150,°
